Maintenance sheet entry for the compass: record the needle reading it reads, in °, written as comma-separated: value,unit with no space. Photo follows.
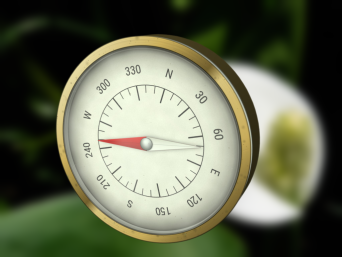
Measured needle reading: 250,°
